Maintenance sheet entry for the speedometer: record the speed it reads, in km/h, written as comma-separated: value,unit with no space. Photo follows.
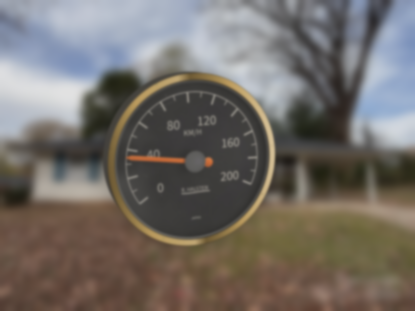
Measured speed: 35,km/h
